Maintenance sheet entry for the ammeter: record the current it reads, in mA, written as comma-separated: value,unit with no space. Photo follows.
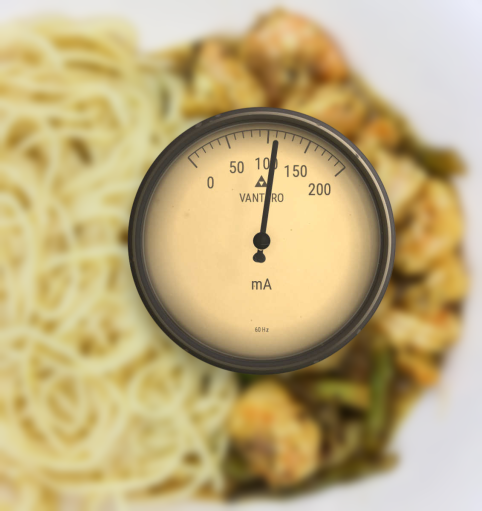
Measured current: 110,mA
